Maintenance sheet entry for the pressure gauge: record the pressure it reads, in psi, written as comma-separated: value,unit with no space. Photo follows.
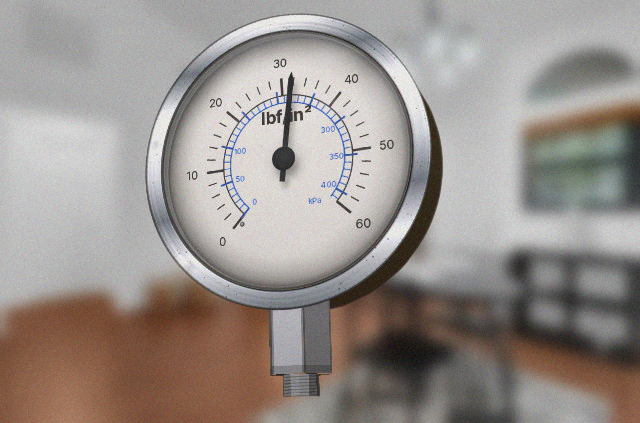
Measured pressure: 32,psi
